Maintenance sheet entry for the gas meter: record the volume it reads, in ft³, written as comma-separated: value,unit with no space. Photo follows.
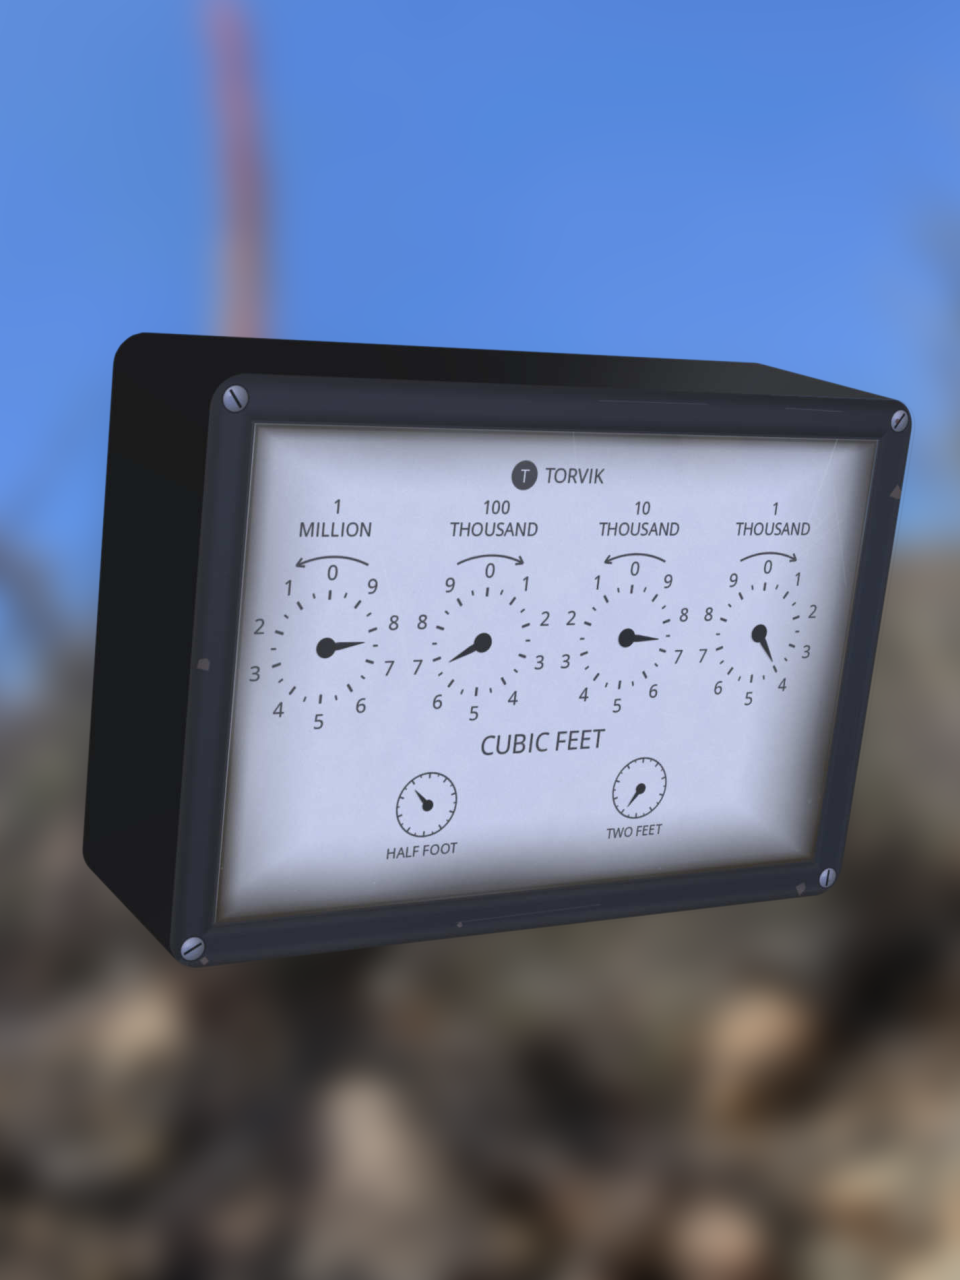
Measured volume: 767400,ft³
